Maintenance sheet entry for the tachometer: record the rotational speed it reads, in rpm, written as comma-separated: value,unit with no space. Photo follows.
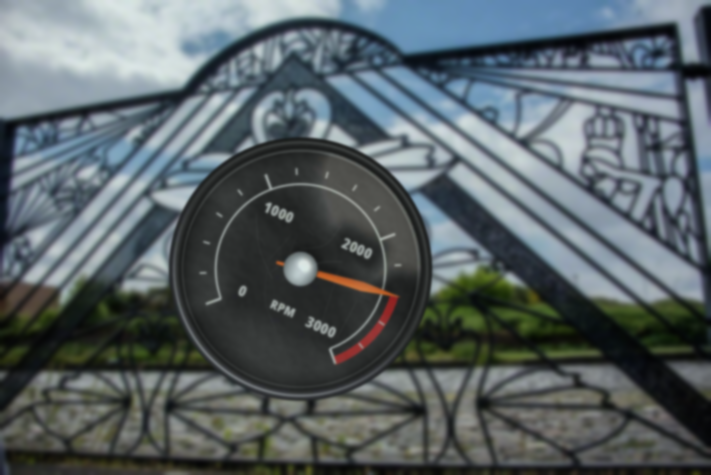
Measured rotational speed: 2400,rpm
